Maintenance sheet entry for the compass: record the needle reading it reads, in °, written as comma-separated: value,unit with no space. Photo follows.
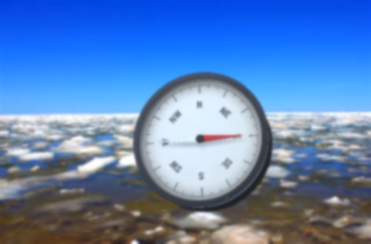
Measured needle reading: 90,°
